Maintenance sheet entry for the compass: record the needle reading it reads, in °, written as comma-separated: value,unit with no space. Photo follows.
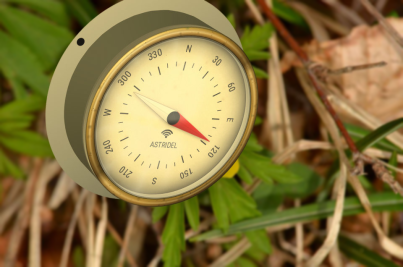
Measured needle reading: 115,°
